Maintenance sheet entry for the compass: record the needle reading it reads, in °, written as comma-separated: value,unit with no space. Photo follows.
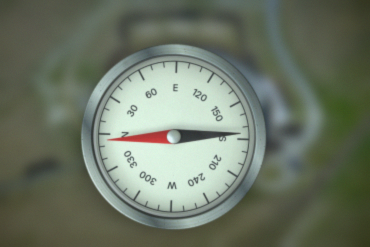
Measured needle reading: 355,°
